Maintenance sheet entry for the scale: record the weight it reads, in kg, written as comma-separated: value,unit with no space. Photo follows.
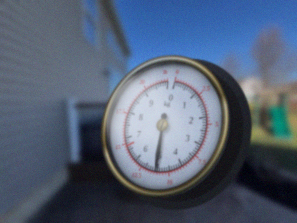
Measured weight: 5,kg
